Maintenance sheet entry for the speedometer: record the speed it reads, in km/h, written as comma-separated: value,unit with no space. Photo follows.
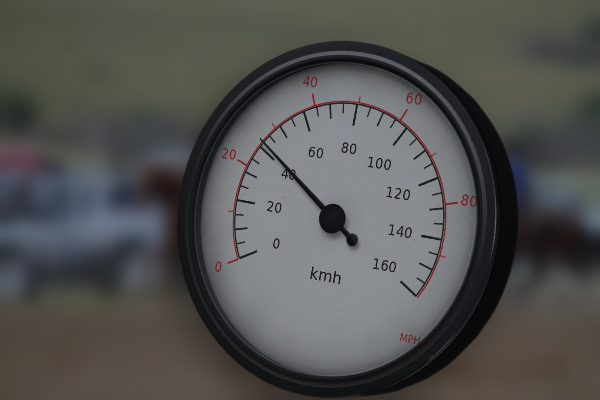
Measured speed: 42.5,km/h
